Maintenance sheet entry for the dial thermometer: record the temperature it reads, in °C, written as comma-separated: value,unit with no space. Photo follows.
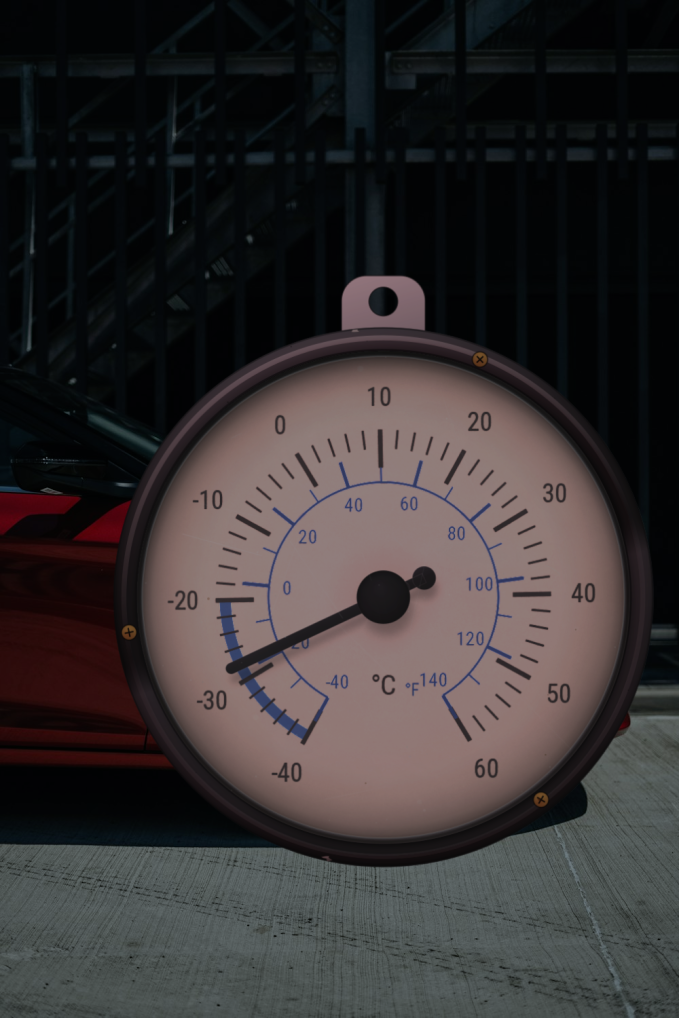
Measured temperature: -28,°C
